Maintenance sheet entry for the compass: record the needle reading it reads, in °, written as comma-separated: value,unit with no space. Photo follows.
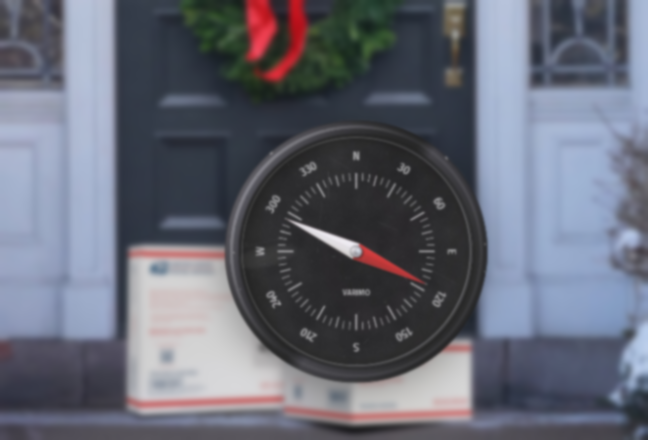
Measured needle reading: 115,°
